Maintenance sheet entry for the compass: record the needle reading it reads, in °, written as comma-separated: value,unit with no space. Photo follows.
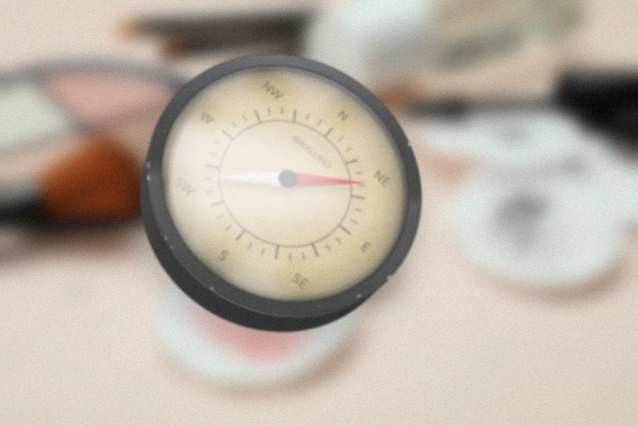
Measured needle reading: 50,°
